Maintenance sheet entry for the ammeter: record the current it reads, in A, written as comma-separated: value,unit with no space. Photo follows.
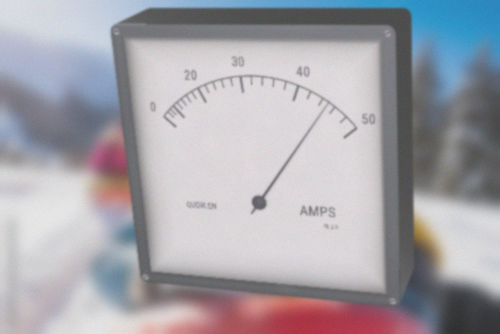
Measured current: 45,A
